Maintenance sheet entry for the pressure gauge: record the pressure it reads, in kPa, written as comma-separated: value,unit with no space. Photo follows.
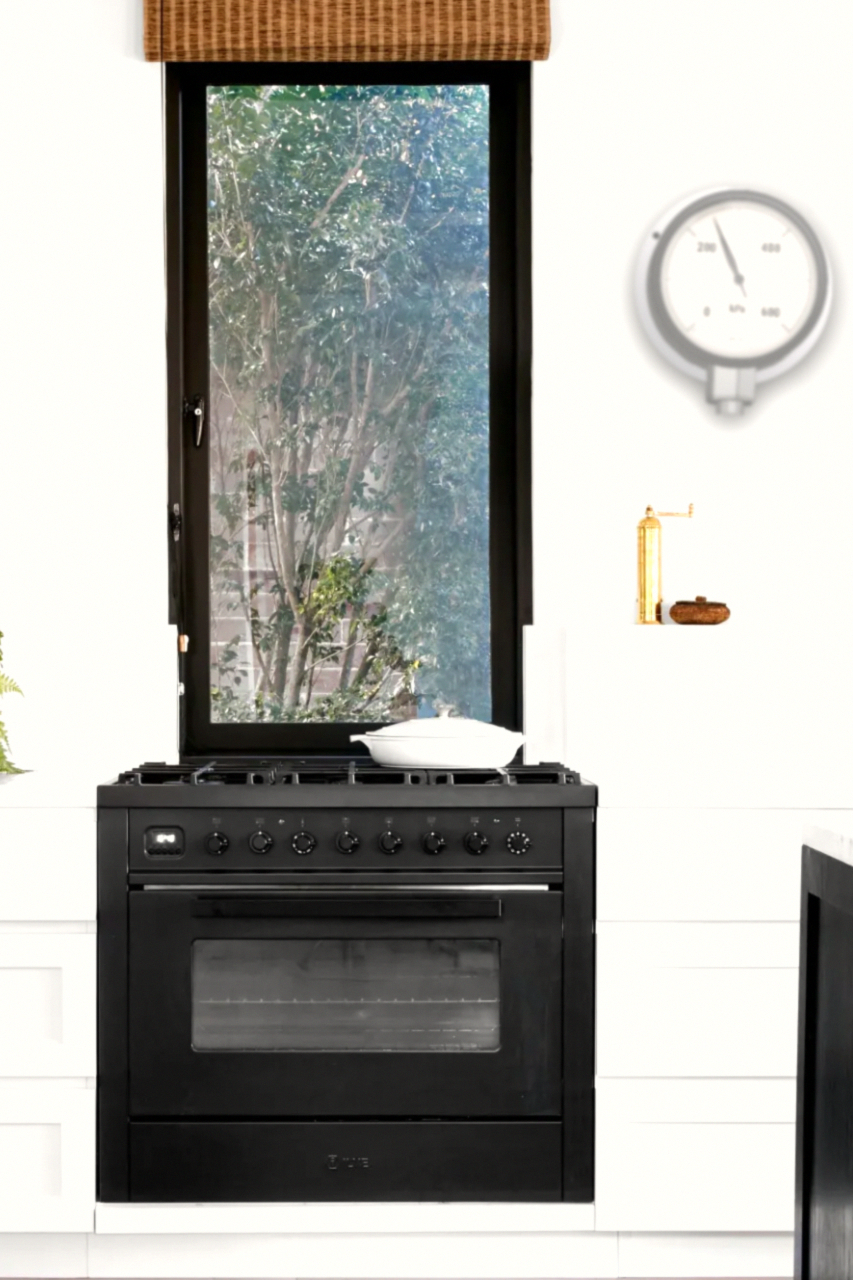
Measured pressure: 250,kPa
